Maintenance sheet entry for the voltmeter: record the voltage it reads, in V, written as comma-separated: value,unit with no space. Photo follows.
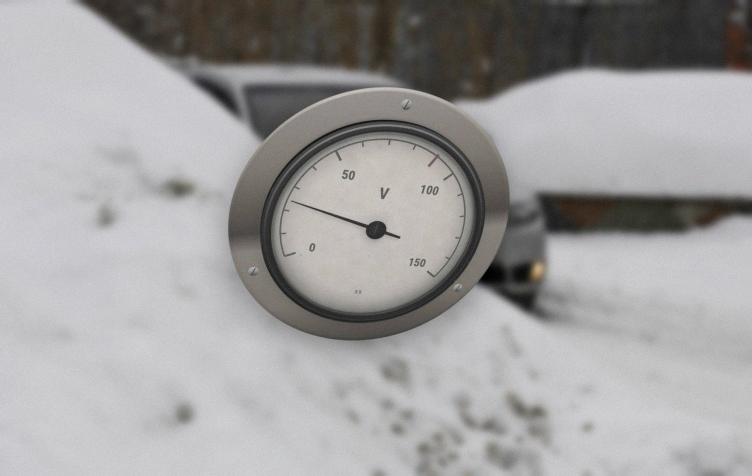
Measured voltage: 25,V
